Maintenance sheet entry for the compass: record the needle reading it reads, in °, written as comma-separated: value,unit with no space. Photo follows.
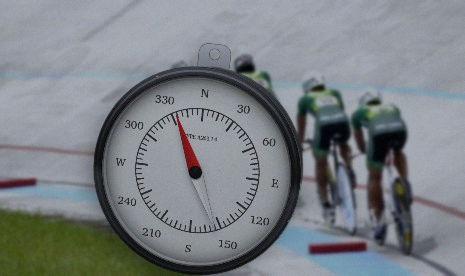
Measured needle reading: 335,°
